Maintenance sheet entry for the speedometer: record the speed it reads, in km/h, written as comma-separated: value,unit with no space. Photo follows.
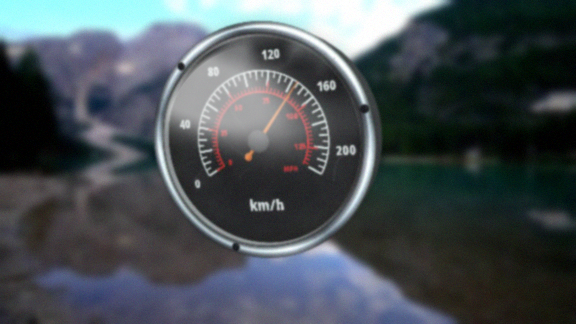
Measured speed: 145,km/h
